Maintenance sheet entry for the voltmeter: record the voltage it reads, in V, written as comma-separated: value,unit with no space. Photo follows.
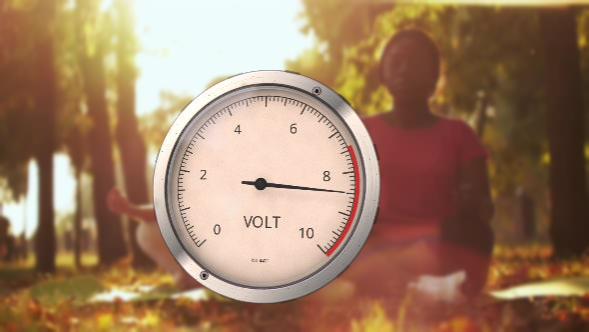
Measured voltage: 8.5,V
